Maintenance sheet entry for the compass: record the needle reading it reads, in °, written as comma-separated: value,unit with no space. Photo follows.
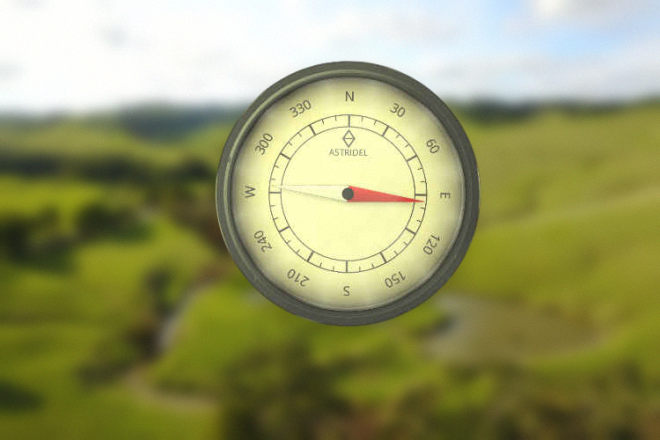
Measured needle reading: 95,°
